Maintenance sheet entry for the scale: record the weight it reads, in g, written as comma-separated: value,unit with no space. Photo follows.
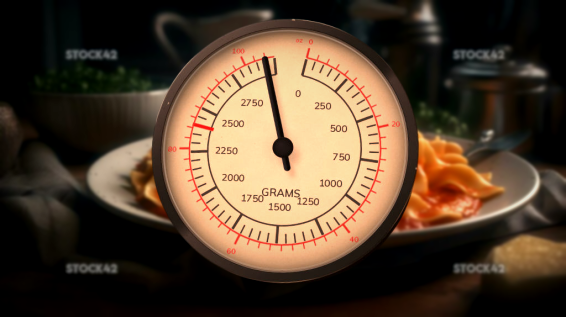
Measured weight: 2950,g
